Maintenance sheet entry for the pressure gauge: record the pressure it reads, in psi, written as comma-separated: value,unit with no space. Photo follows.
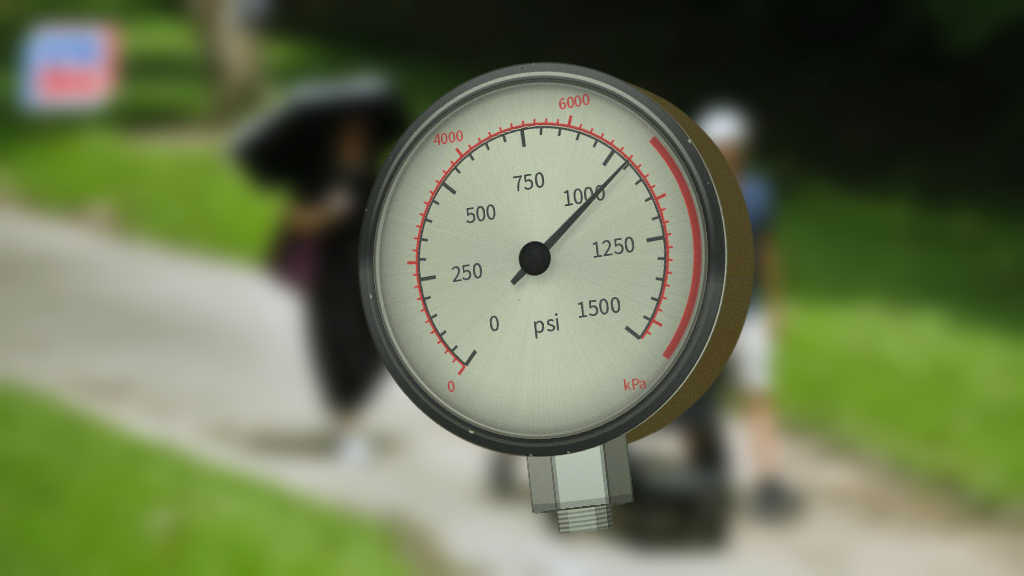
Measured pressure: 1050,psi
